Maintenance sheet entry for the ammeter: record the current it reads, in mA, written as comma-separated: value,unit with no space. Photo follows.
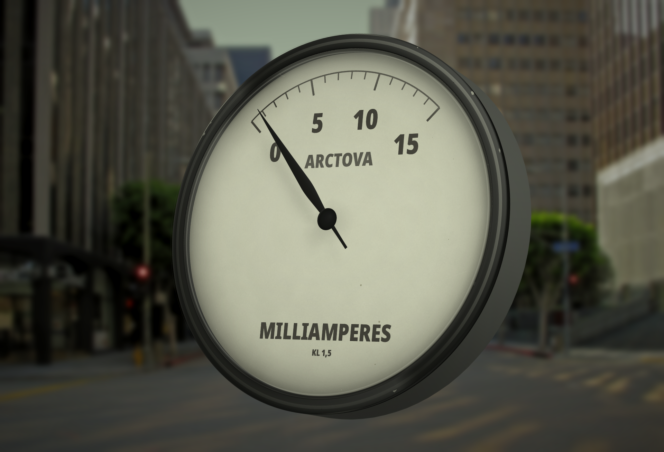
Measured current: 1,mA
